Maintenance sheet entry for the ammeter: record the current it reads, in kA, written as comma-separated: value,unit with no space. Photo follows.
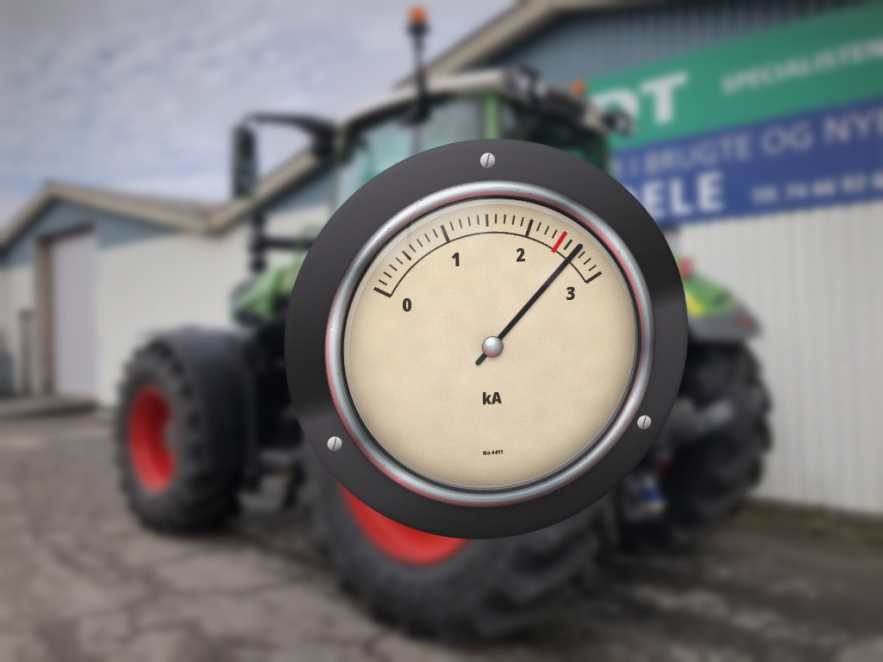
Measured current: 2.6,kA
